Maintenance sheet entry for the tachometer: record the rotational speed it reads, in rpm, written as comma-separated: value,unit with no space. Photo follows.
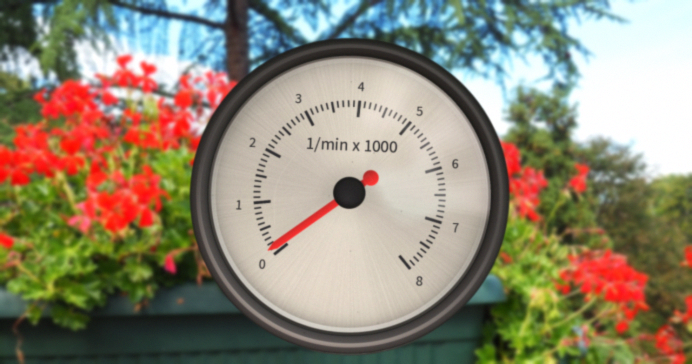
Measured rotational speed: 100,rpm
